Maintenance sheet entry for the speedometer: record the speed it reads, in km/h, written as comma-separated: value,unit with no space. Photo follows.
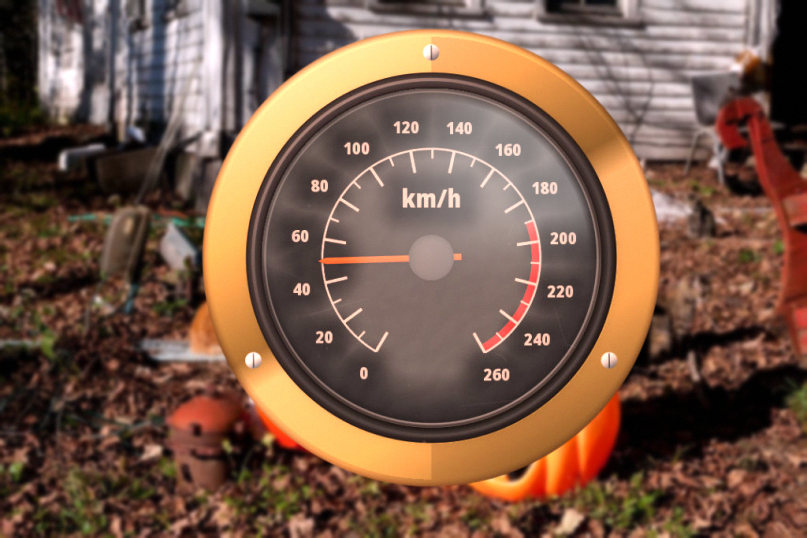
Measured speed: 50,km/h
